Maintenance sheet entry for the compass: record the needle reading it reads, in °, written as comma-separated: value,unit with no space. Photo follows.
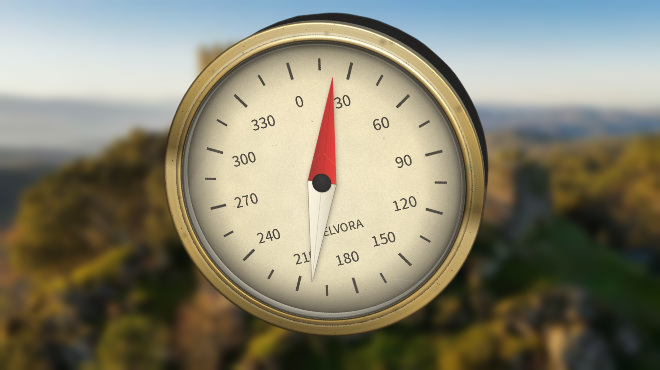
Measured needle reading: 22.5,°
